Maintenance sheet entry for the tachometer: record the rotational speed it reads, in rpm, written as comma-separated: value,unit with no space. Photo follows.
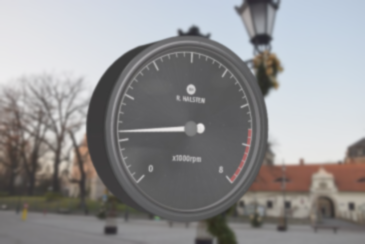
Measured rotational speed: 1200,rpm
